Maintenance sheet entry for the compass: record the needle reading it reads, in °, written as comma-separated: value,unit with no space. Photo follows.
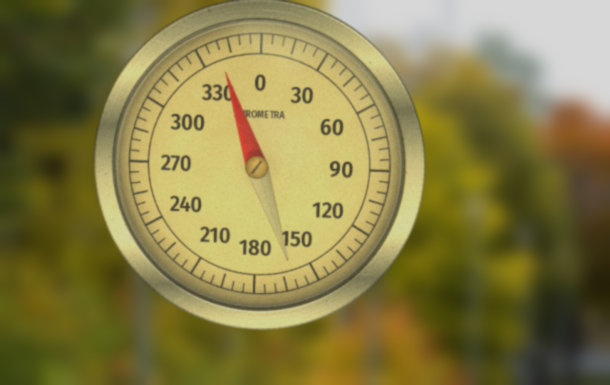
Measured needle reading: 340,°
